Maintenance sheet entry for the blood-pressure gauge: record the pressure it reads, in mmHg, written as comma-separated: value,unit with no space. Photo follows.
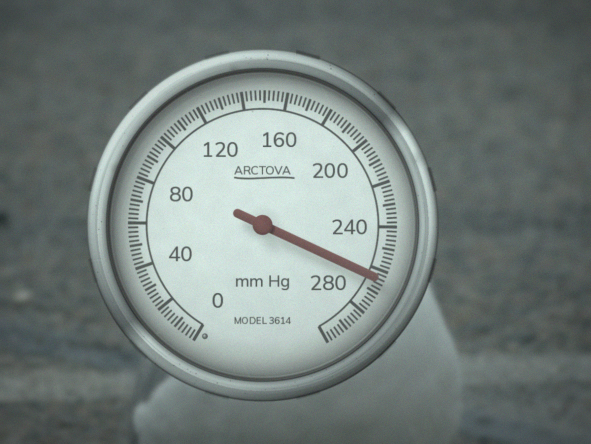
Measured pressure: 264,mmHg
